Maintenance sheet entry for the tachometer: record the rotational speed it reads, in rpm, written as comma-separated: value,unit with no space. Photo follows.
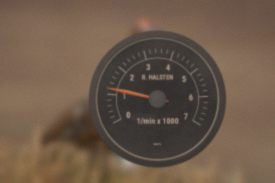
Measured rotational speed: 1200,rpm
